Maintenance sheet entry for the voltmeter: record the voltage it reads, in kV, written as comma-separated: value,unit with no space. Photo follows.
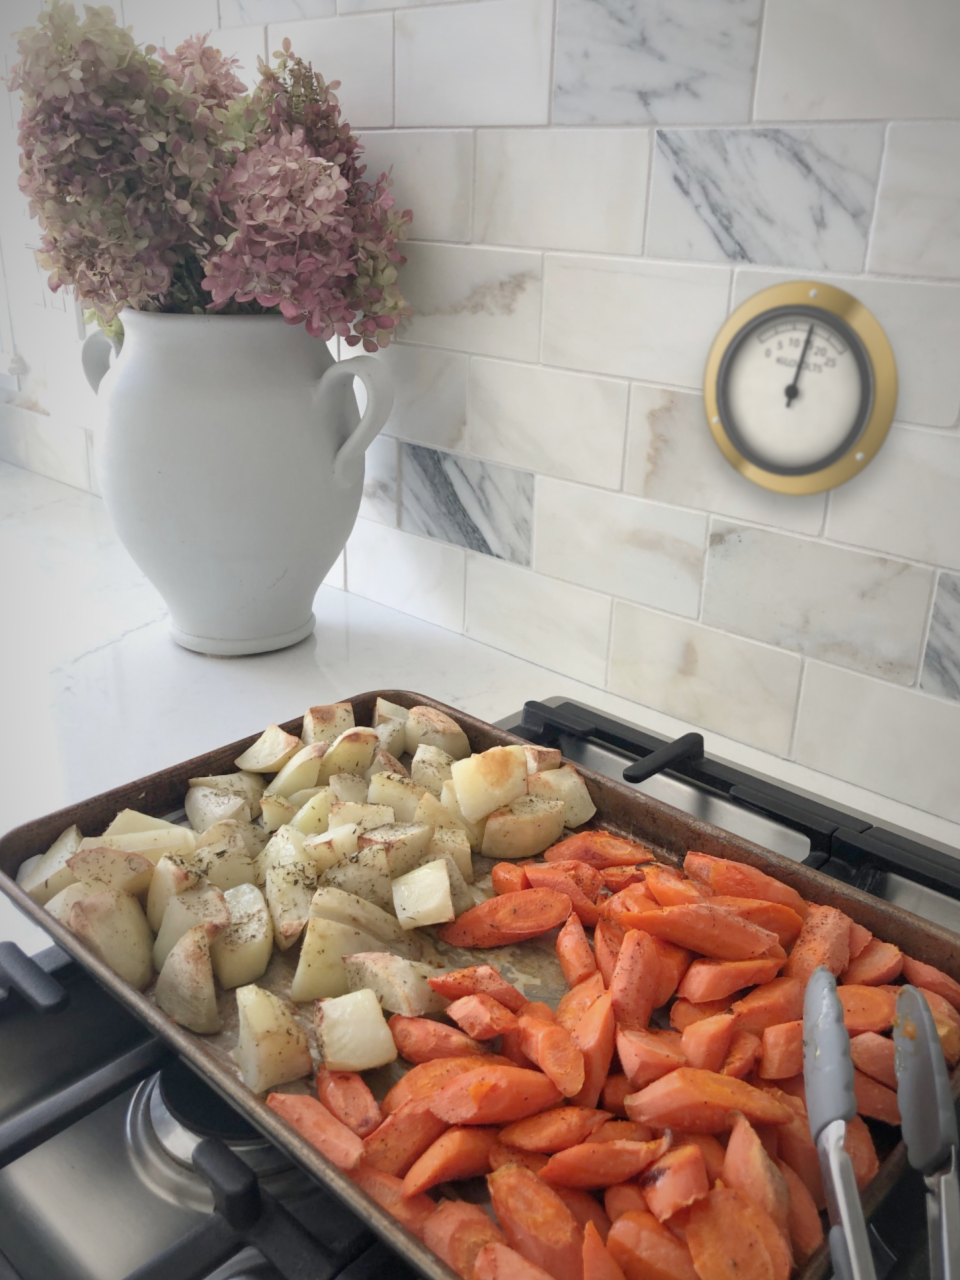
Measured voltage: 15,kV
